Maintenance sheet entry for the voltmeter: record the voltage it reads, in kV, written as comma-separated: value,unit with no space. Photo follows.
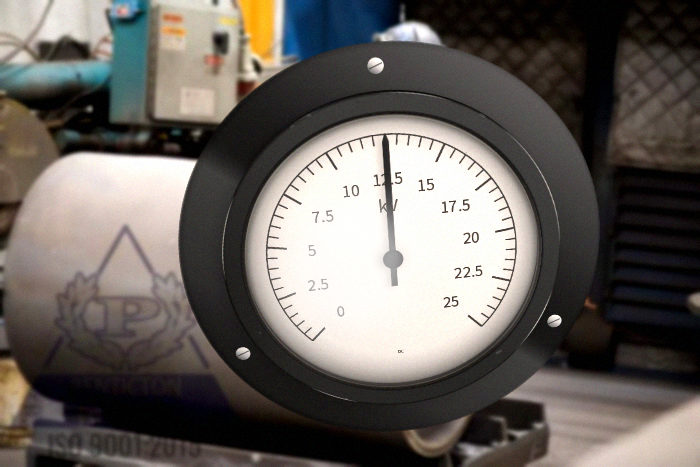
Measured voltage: 12.5,kV
